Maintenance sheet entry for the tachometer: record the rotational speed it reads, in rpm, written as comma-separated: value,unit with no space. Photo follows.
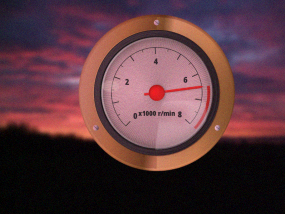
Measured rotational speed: 6500,rpm
